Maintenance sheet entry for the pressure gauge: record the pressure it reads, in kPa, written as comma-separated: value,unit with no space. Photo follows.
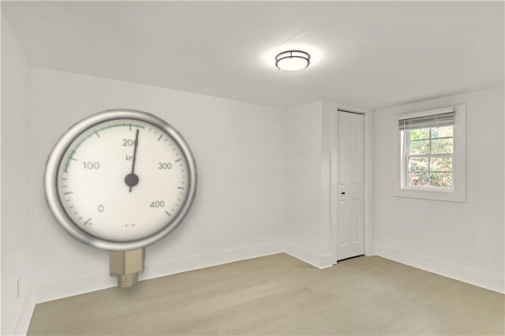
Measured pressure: 210,kPa
